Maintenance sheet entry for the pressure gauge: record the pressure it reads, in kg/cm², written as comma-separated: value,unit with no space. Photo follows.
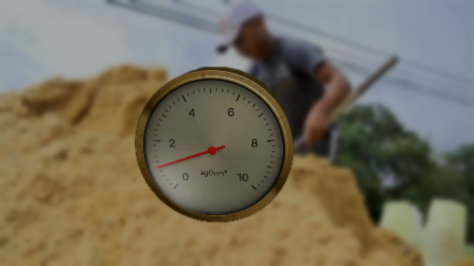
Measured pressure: 1,kg/cm²
